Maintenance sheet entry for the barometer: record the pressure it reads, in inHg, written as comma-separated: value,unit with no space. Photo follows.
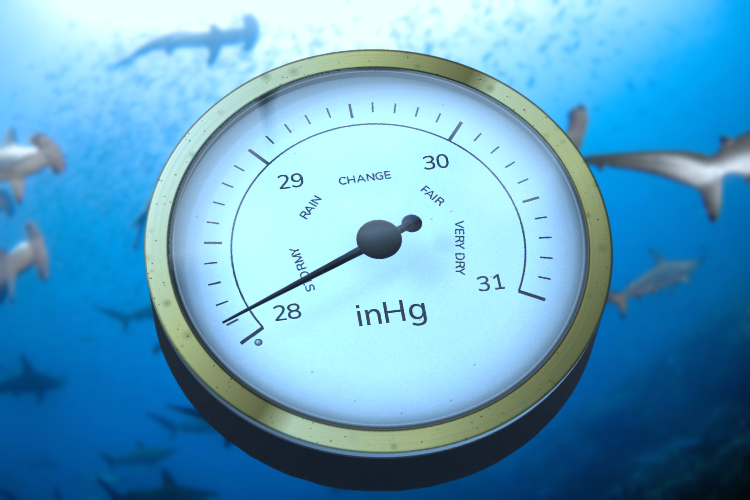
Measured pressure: 28.1,inHg
